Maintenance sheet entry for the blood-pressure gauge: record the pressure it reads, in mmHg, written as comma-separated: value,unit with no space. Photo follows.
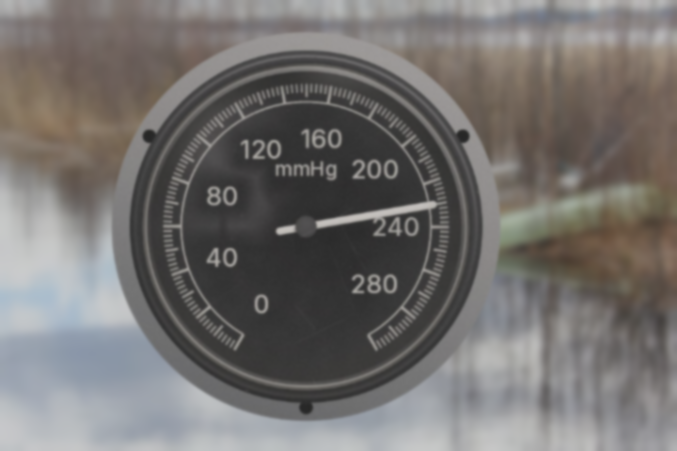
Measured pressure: 230,mmHg
